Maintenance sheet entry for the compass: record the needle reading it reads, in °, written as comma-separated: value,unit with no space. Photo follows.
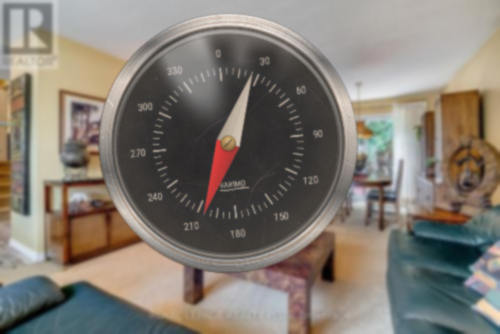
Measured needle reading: 205,°
